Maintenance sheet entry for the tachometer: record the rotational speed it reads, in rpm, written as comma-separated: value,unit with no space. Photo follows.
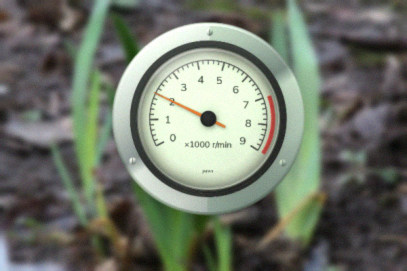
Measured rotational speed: 2000,rpm
